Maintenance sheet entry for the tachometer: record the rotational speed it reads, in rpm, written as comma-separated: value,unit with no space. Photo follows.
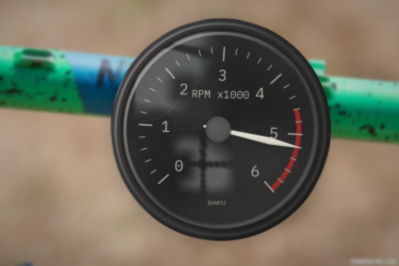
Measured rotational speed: 5200,rpm
